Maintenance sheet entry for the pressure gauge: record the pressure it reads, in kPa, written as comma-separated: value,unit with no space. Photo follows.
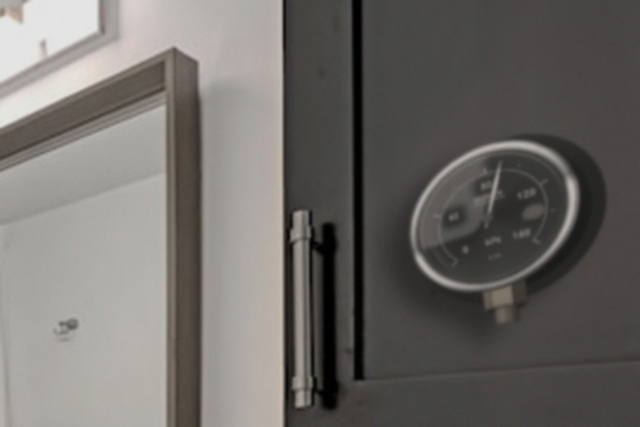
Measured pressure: 90,kPa
